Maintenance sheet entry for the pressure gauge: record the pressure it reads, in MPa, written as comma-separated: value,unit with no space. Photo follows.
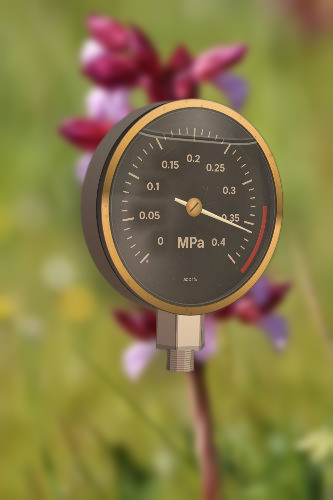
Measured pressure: 0.36,MPa
